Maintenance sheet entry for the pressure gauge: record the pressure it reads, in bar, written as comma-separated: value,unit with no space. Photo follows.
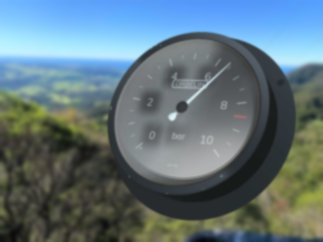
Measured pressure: 6.5,bar
